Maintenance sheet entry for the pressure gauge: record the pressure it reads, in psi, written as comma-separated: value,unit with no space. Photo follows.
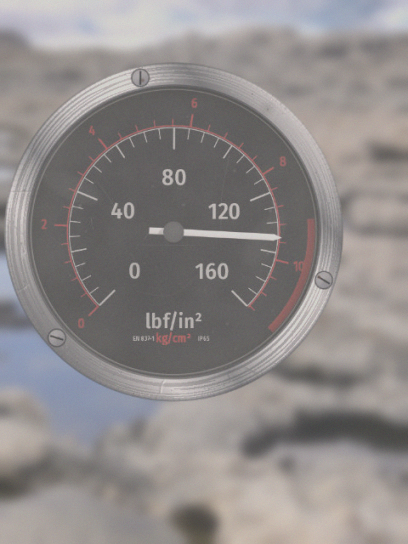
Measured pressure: 135,psi
